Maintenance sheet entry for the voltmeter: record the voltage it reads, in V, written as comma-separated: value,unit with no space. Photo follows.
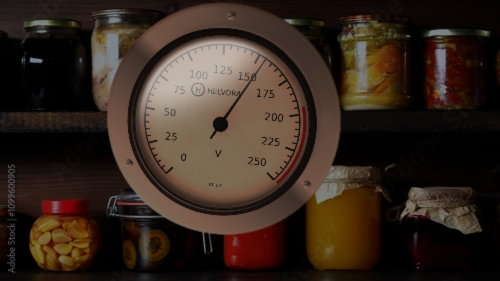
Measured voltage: 155,V
